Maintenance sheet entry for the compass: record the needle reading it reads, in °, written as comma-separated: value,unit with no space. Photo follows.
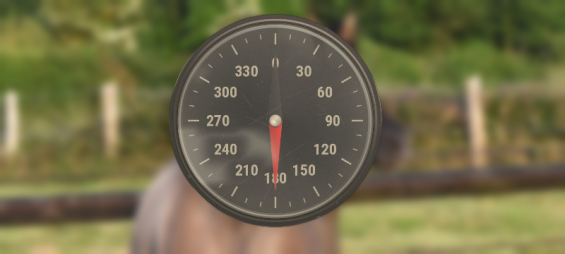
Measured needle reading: 180,°
